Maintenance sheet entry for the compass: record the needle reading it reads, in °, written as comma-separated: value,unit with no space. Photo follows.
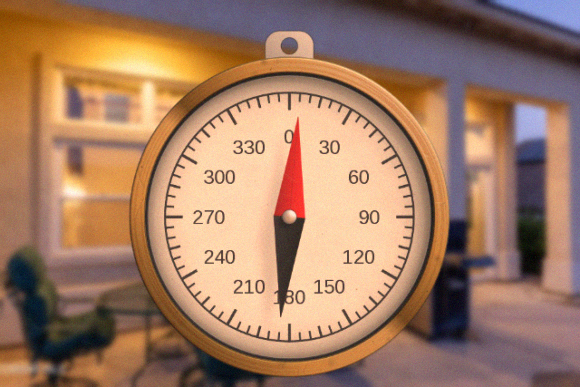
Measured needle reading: 5,°
